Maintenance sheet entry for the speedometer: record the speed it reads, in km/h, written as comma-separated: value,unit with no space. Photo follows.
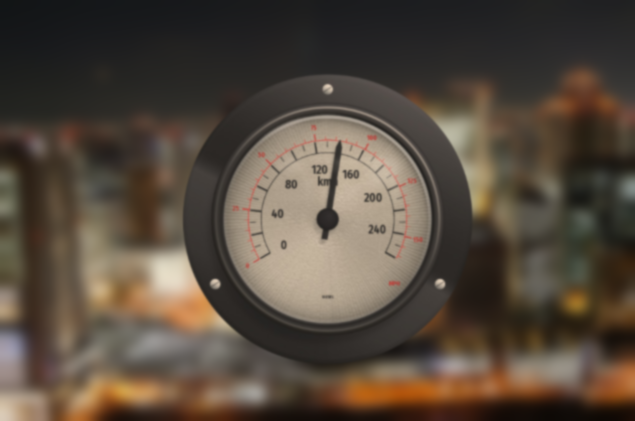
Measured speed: 140,km/h
